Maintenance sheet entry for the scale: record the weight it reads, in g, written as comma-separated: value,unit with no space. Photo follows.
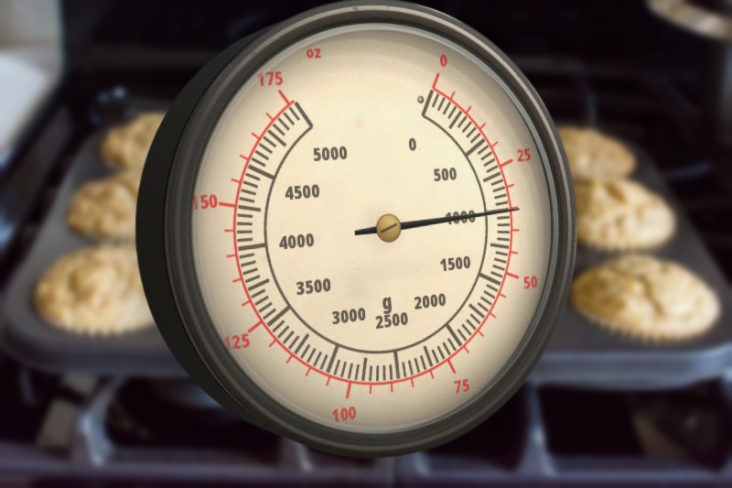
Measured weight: 1000,g
